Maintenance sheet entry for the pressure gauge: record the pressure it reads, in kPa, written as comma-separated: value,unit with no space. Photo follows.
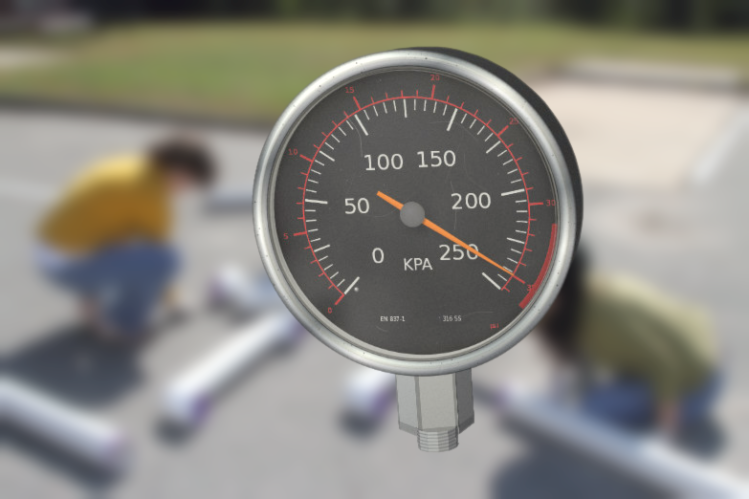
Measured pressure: 240,kPa
